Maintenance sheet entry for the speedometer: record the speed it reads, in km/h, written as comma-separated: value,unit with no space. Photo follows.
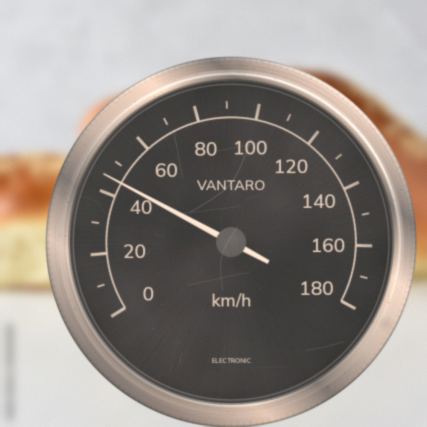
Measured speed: 45,km/h
